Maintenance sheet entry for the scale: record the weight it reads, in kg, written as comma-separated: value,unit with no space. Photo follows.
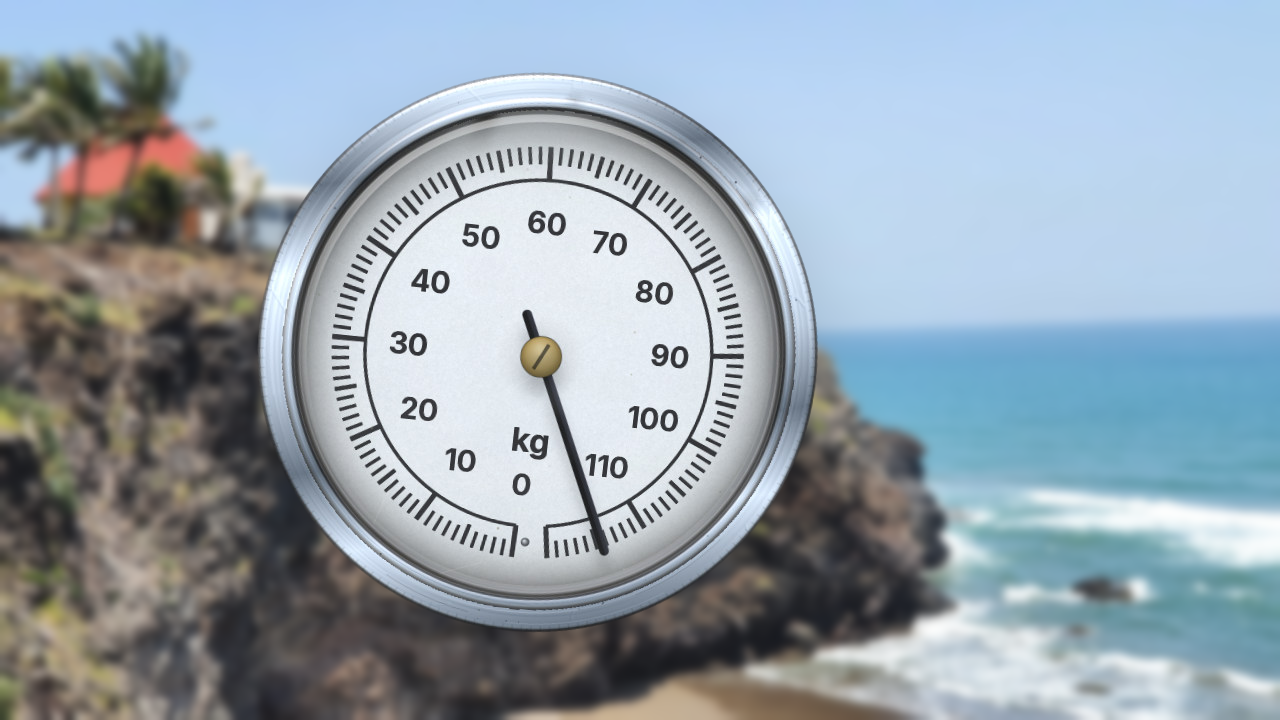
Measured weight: 114.5,kg
